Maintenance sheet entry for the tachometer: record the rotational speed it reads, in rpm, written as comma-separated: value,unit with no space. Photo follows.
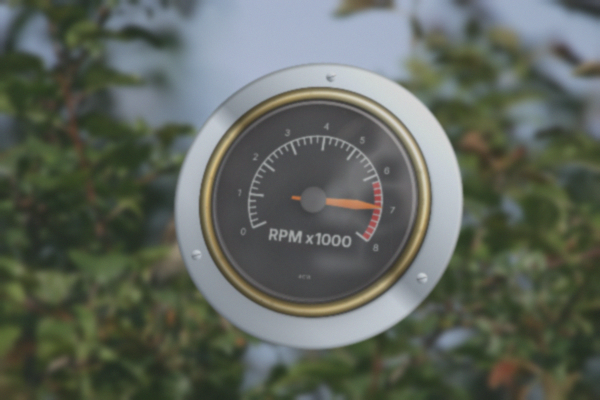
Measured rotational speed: 7000,rpm
